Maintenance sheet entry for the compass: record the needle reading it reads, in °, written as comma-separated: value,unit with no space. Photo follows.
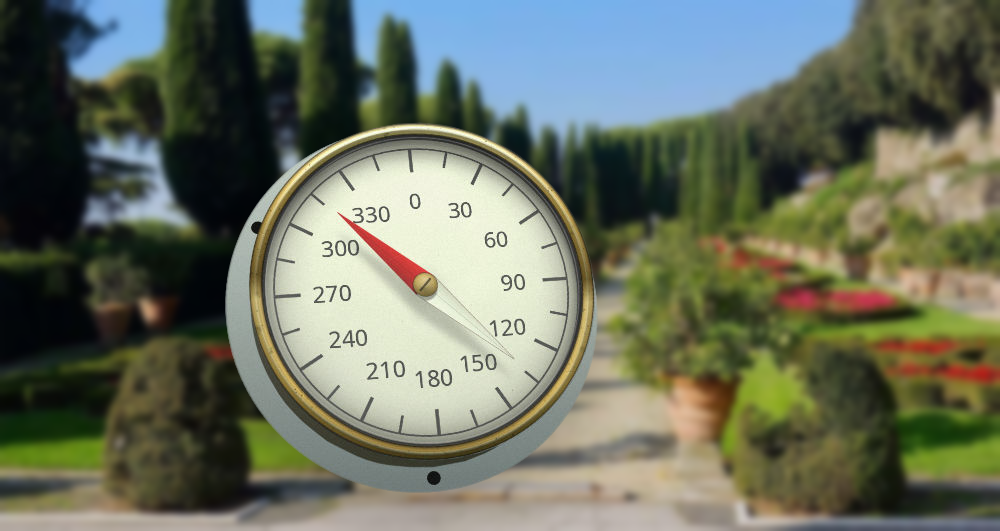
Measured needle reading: 315,°
